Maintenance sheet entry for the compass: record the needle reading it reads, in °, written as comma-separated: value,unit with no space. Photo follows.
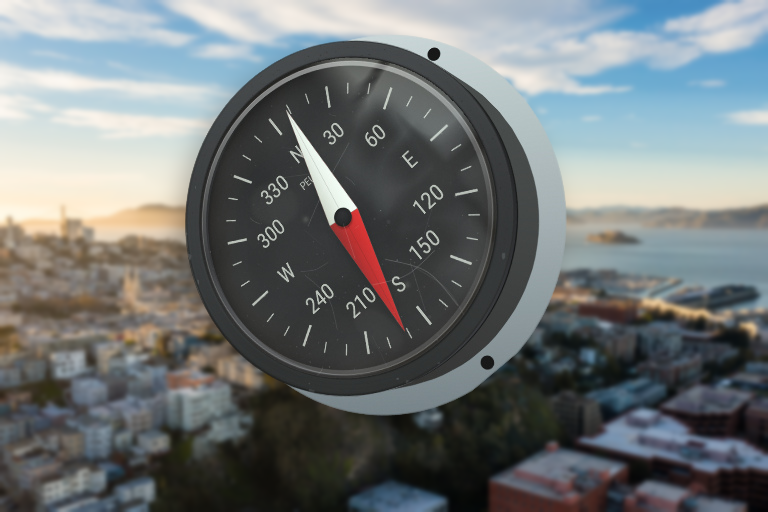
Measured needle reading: 190,°
